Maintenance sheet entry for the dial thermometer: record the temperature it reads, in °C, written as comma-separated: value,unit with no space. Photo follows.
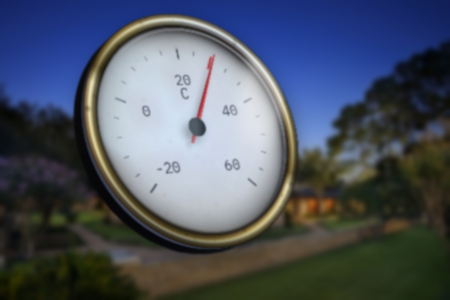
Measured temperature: 28,°C
